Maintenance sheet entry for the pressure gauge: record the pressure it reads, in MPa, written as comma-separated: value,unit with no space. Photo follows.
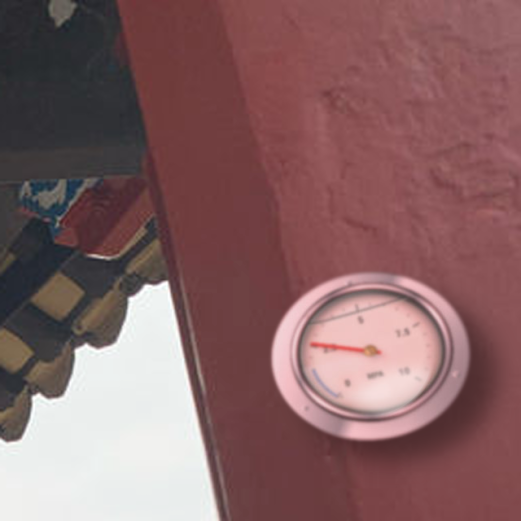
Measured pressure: 2.5,MPa
